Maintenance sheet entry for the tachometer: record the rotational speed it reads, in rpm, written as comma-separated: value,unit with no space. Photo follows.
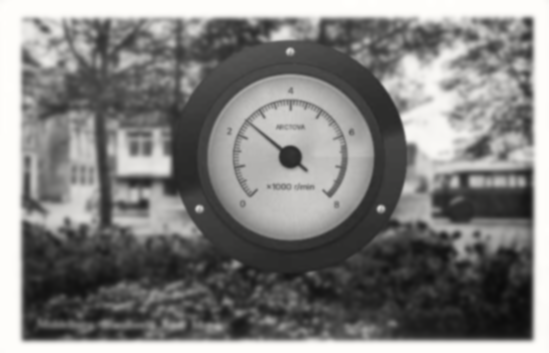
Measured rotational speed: 2500,rpm
